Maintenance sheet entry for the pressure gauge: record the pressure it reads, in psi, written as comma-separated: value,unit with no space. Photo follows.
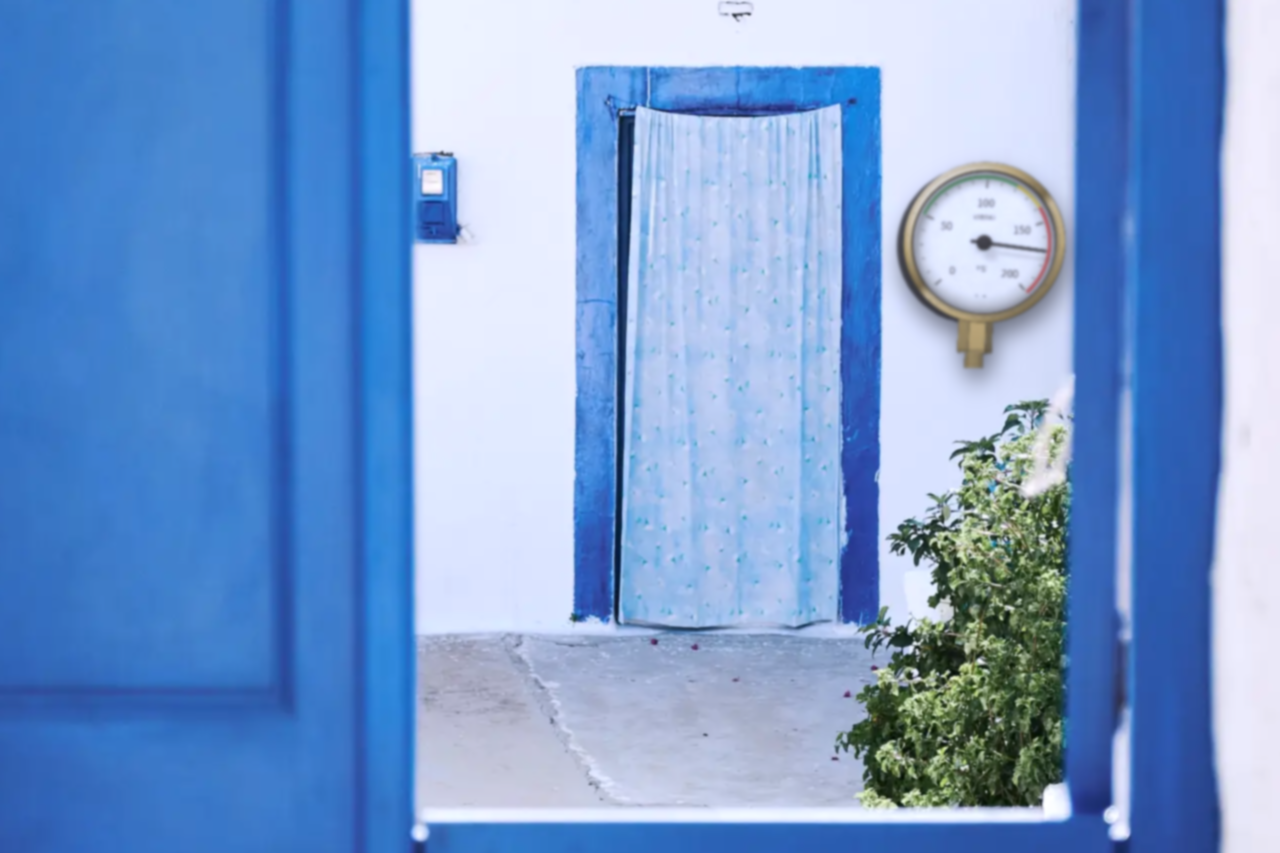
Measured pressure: 170,psi
